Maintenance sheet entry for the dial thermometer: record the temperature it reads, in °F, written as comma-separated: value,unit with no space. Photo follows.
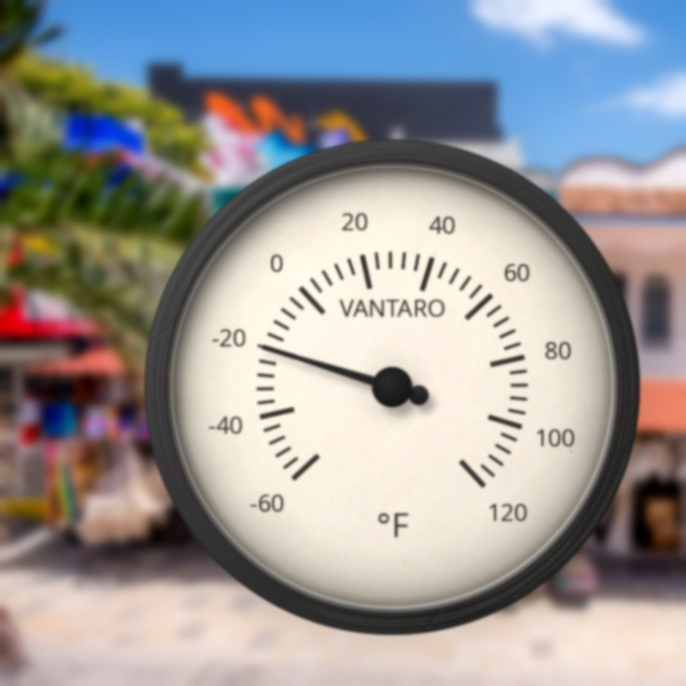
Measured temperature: -20,°F
